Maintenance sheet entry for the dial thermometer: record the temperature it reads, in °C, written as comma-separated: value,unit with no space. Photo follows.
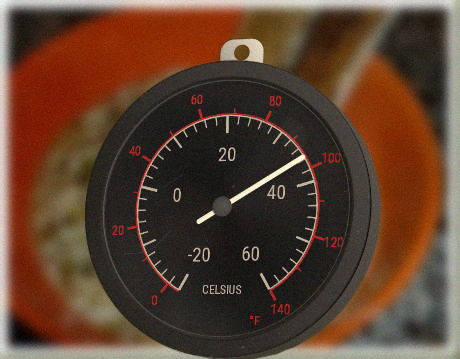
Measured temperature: 36,°C
